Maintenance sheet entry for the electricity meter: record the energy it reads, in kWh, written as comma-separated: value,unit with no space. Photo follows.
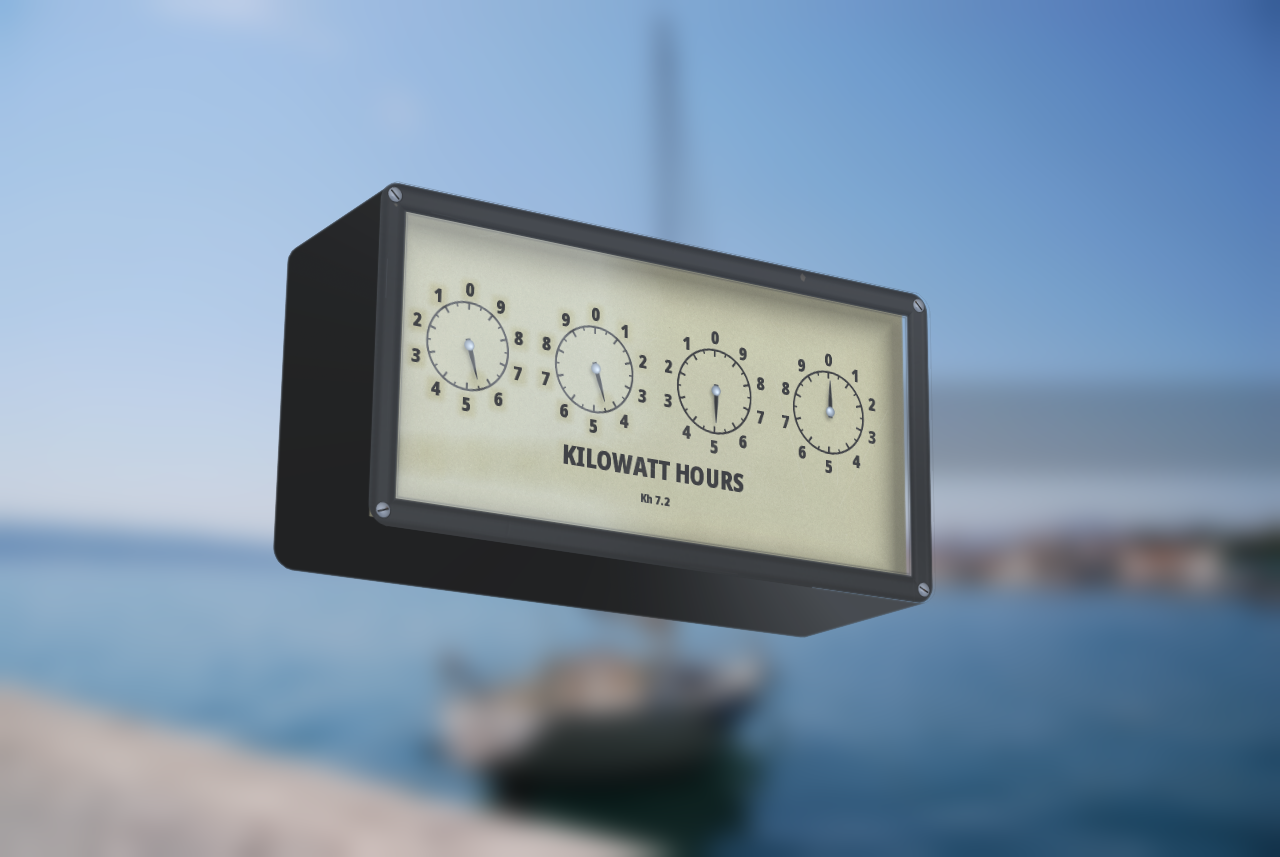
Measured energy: 5450,kWh
